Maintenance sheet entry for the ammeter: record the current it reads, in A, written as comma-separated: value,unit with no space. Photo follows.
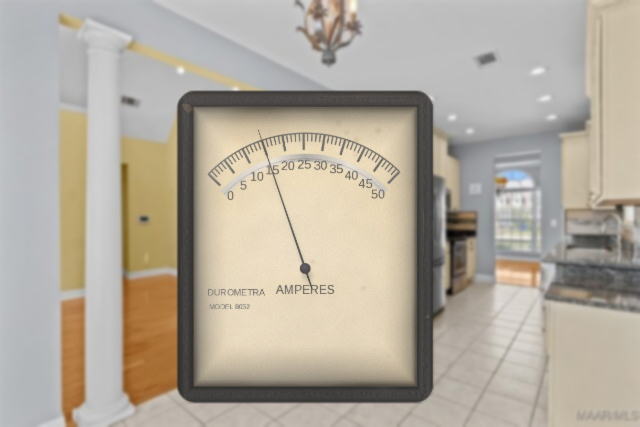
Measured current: 15,A
